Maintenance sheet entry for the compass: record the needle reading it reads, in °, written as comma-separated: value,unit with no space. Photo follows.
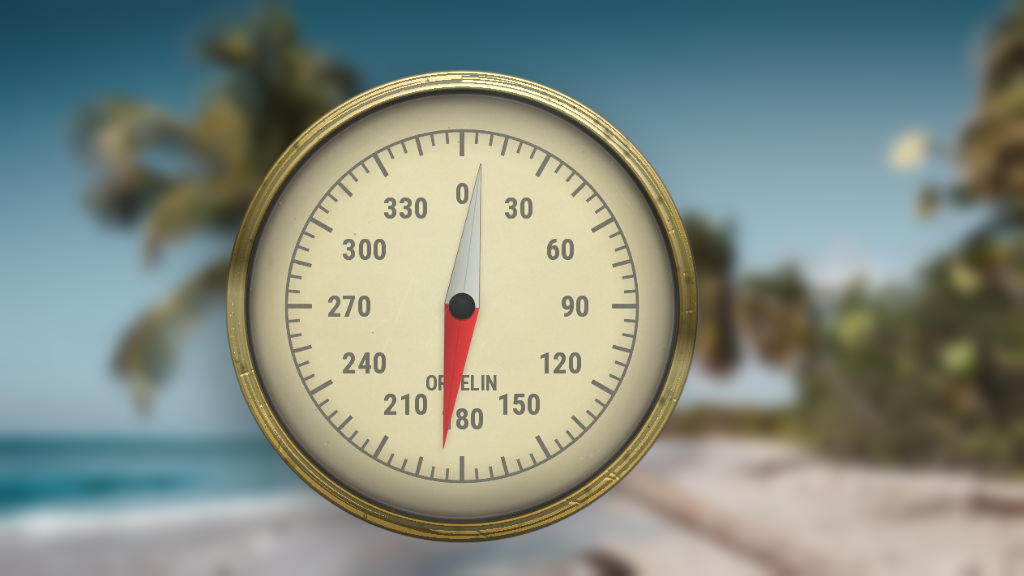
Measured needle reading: 187.5,°
